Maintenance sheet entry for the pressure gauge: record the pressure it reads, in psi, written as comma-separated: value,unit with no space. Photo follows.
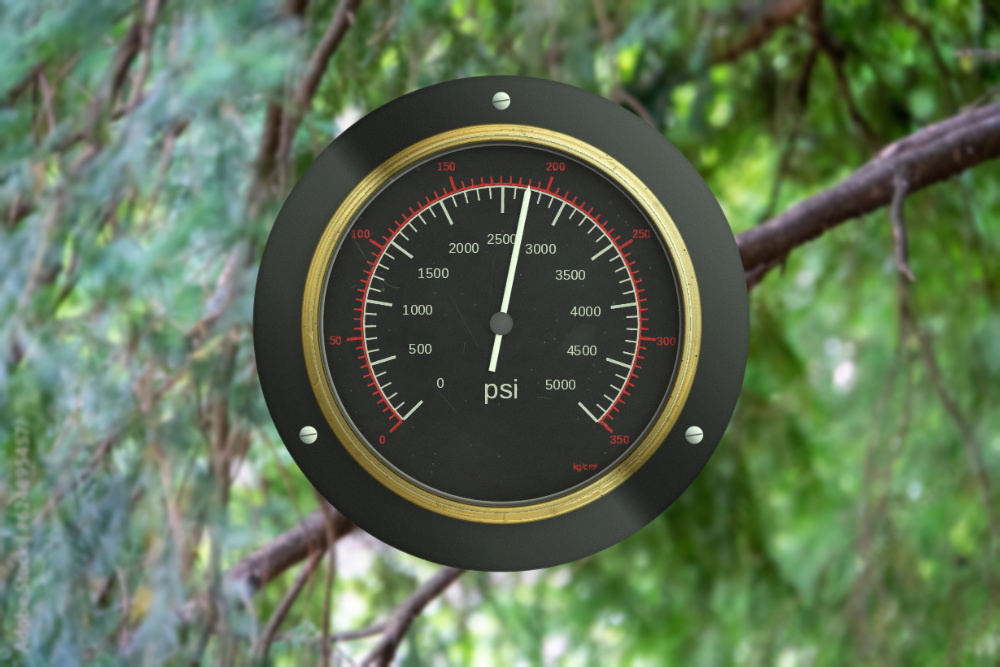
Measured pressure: 2700,psi
